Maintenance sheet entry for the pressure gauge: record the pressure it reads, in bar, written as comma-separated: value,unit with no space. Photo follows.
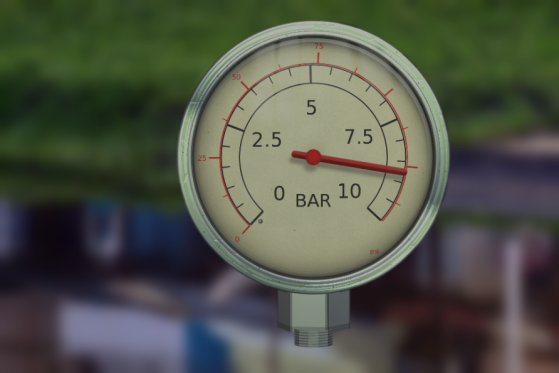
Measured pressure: 8.75,bar
